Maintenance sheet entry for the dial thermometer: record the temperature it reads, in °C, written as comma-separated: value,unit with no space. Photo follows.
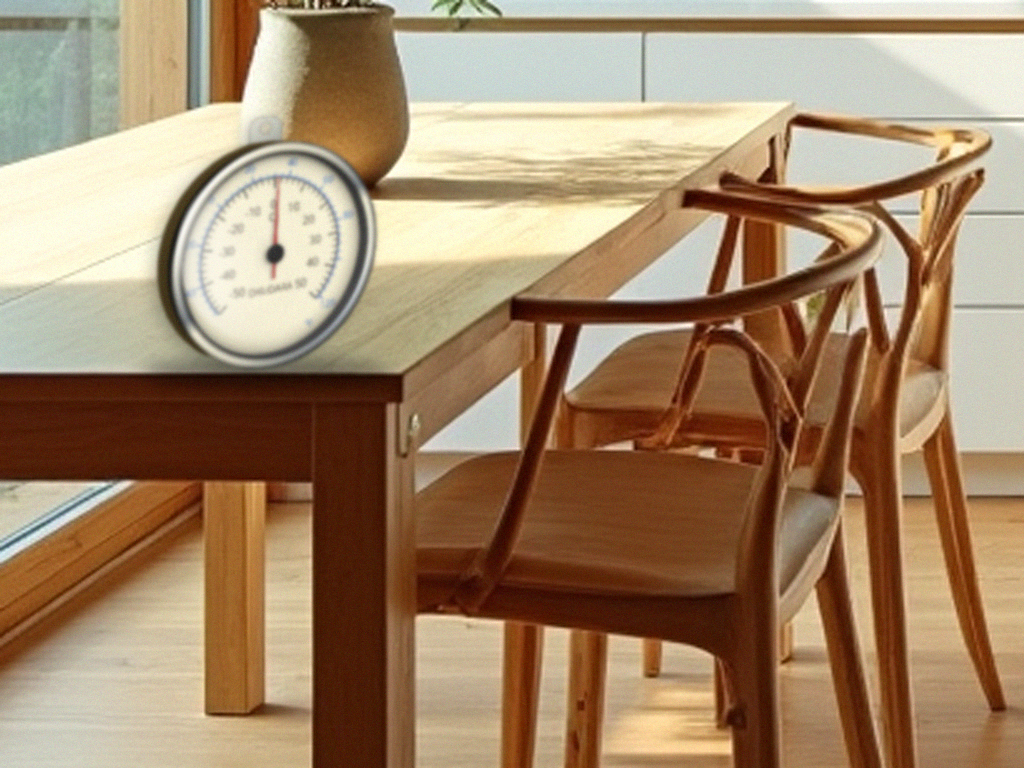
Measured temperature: 0,°C
